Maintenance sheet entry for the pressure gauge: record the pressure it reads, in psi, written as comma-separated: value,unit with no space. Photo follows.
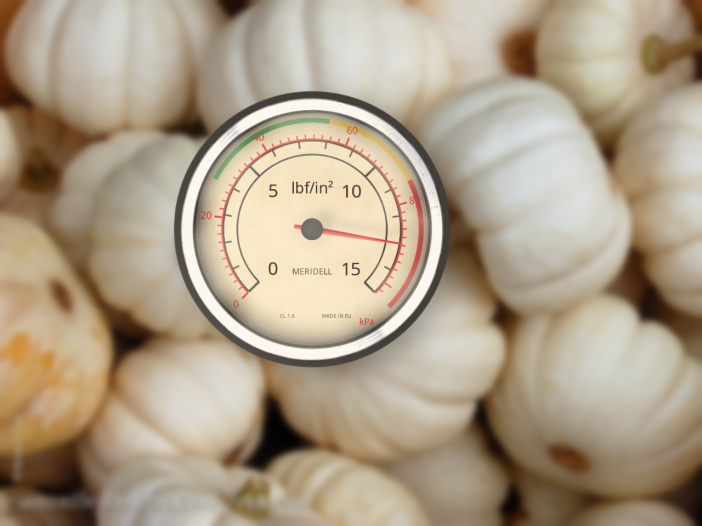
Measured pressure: 13,psi
